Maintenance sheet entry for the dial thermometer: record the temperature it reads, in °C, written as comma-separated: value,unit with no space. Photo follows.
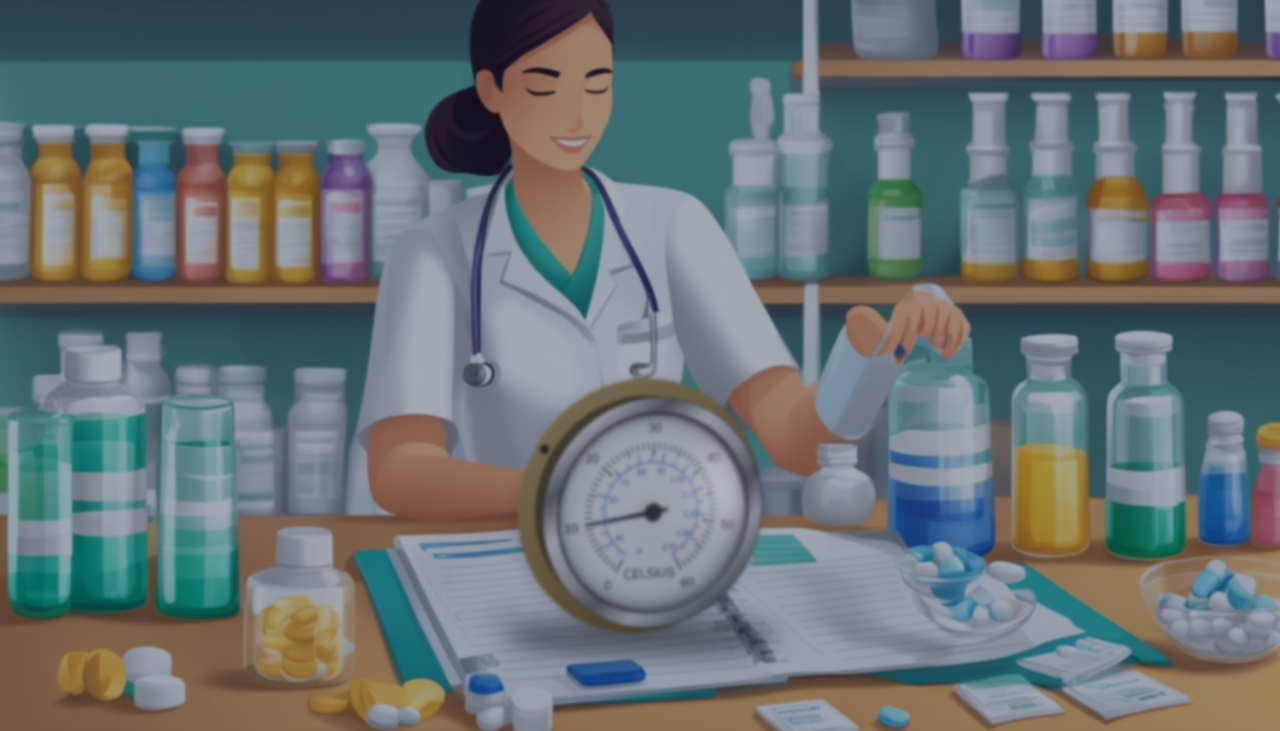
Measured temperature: 10,°C
